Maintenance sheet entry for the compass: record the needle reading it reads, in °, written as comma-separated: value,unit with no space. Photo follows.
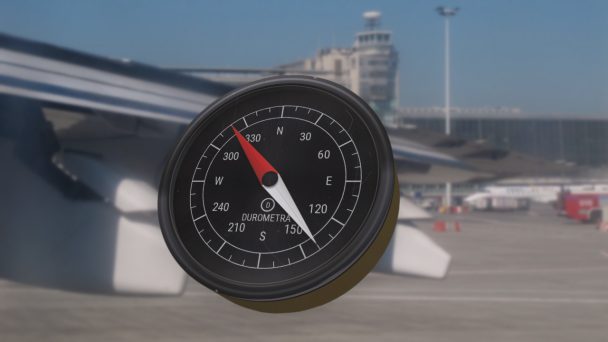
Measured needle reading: 320,°
